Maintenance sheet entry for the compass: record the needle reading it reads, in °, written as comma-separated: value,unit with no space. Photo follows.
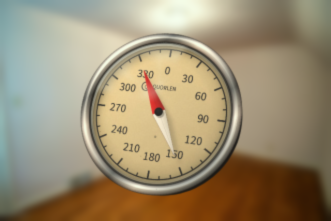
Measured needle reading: 330,°
